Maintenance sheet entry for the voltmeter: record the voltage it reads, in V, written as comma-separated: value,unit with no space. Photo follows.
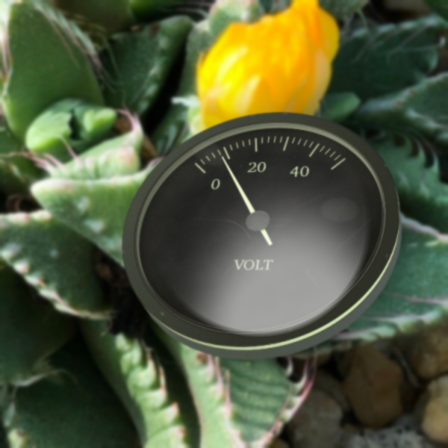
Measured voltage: 8,V
